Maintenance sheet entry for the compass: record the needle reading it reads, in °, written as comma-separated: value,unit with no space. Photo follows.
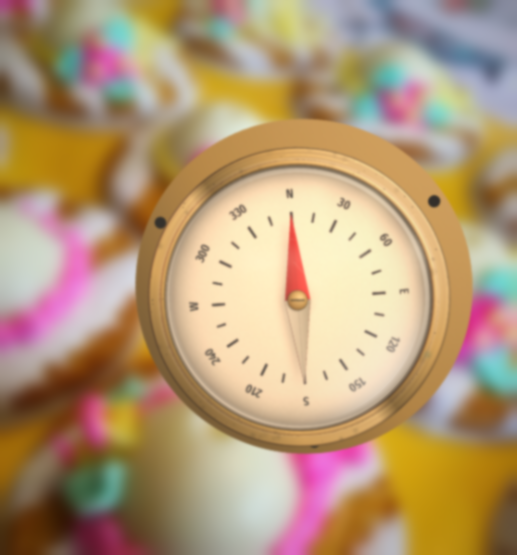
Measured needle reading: 0,°
